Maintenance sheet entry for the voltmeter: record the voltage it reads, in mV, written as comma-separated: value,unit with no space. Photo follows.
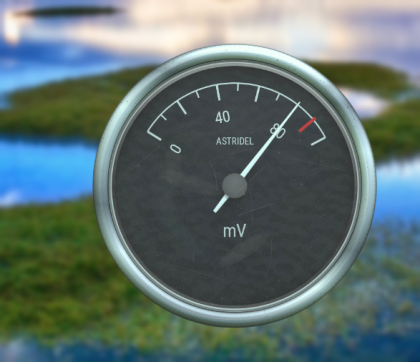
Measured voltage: 80,mV
